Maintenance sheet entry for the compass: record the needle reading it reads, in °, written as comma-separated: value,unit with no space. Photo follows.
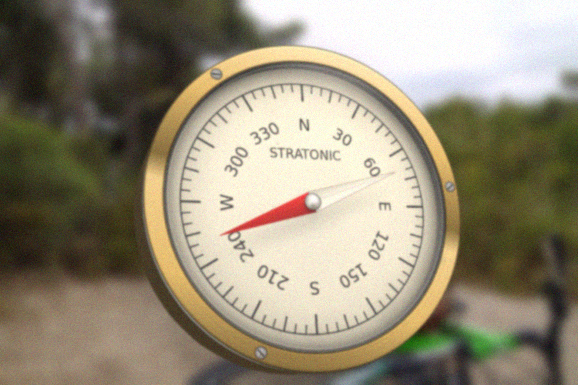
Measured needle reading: 250,°
